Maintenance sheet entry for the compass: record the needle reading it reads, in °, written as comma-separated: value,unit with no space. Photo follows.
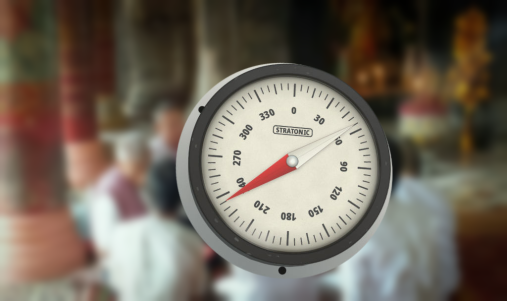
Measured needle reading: 235,°
